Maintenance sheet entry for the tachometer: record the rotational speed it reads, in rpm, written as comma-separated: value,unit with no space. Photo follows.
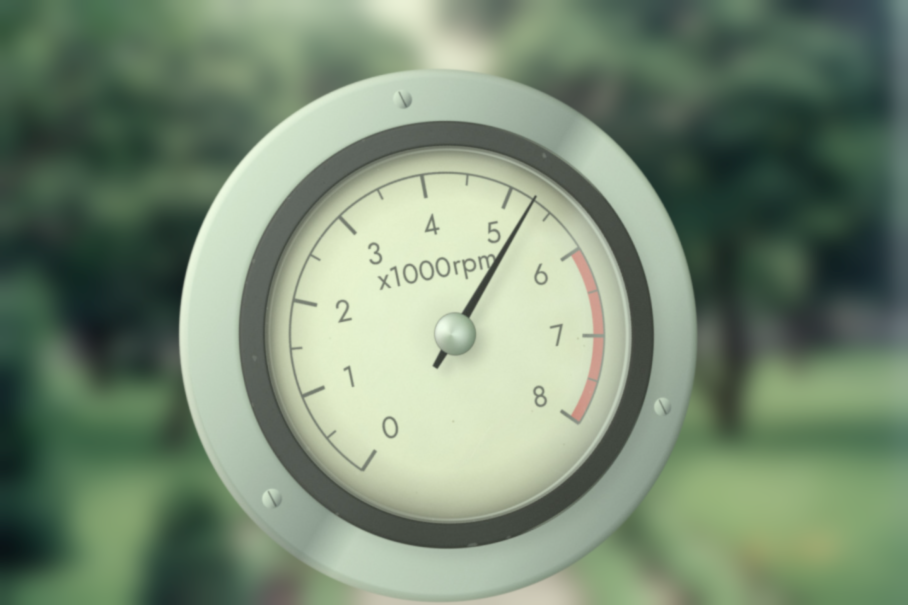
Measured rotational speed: 5250,rpm
